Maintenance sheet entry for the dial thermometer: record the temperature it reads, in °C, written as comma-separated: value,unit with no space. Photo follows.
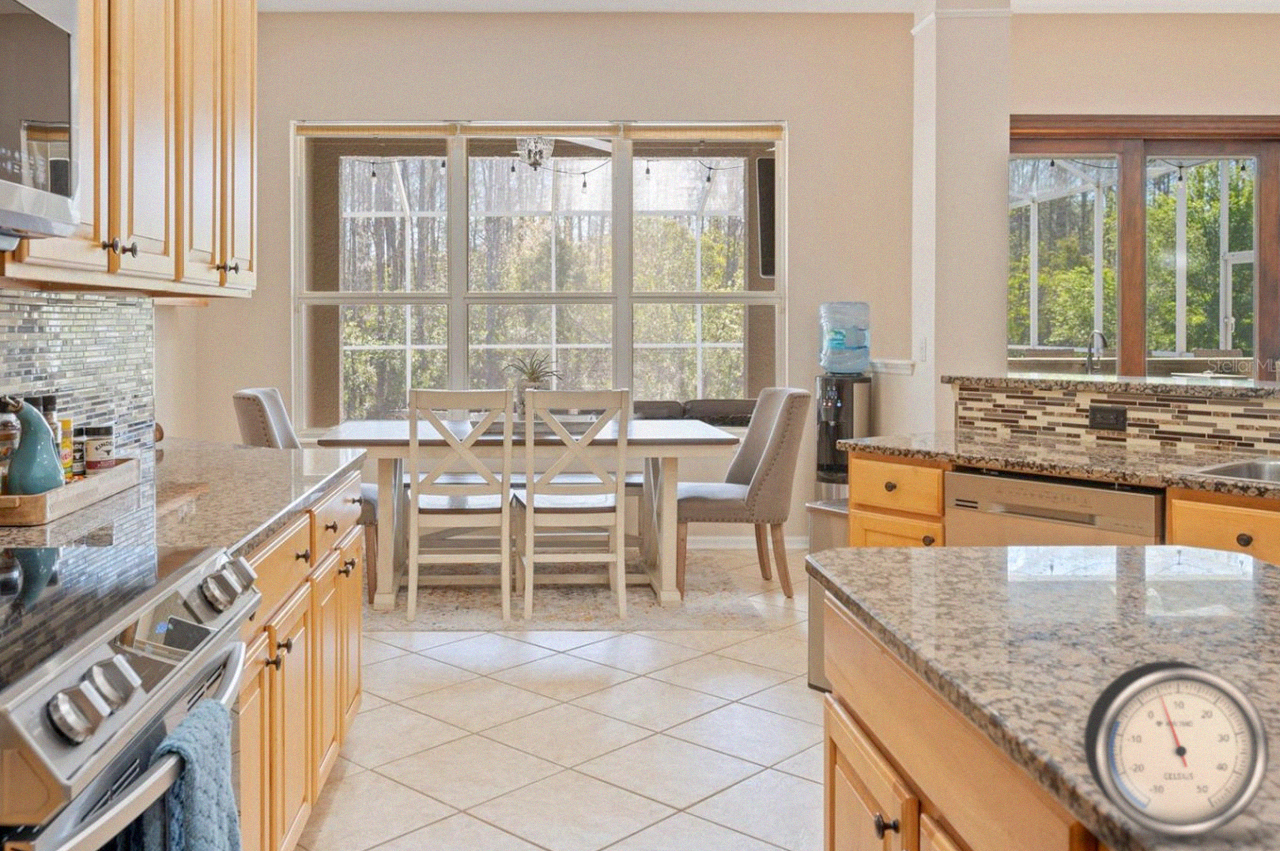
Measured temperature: 5,°C
